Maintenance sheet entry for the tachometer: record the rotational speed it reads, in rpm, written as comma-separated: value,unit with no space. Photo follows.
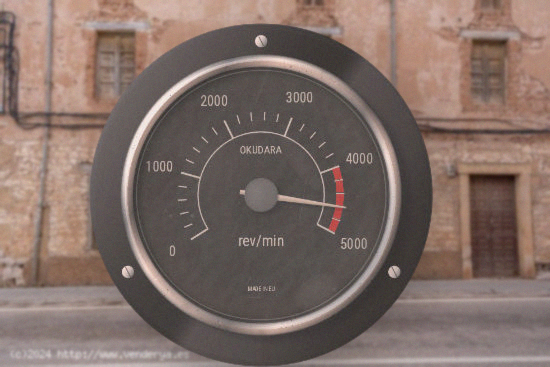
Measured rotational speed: 4600,rpm
